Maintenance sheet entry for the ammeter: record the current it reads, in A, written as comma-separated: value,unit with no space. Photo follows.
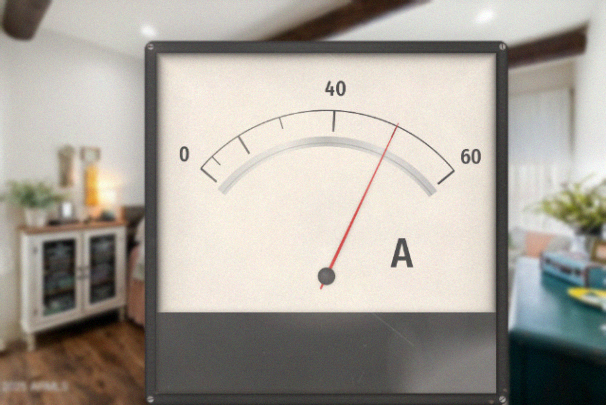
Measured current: 50,A
